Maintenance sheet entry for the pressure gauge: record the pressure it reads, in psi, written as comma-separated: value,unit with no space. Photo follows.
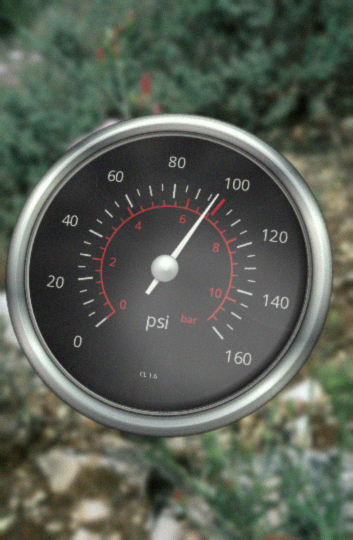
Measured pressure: 97.5,psi
